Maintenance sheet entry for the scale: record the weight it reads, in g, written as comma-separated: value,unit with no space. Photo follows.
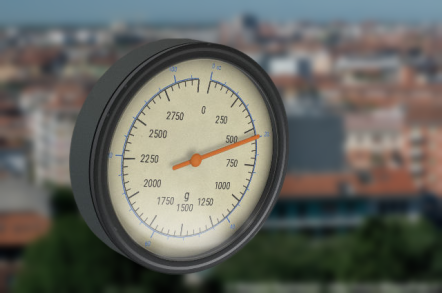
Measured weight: 550,g
